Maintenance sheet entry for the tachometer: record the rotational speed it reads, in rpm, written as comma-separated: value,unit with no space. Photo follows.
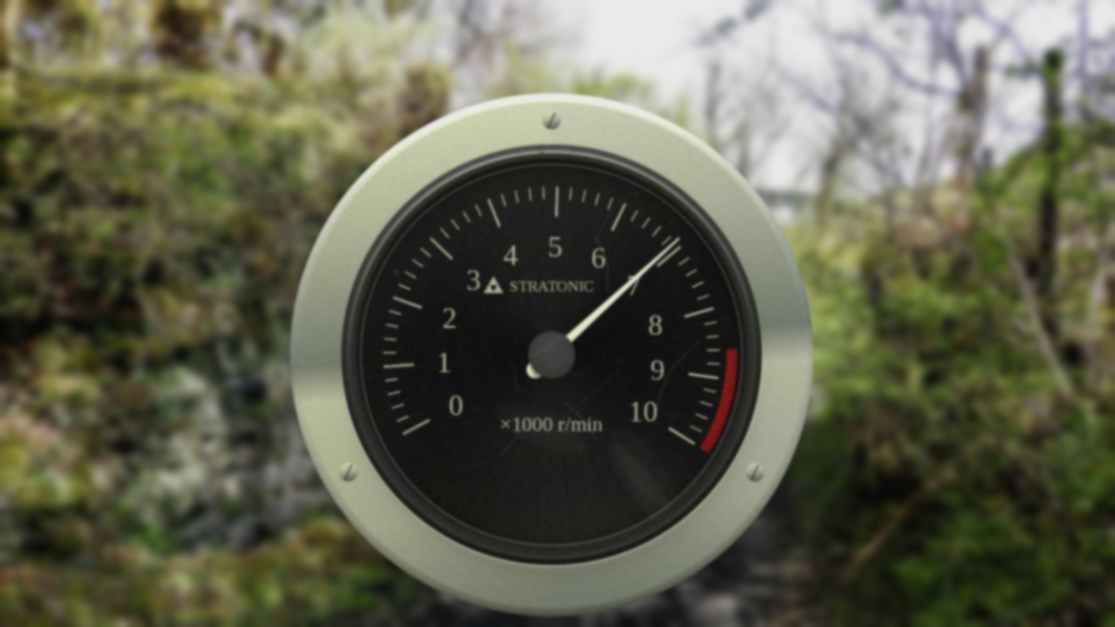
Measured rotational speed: 6900,rpm
